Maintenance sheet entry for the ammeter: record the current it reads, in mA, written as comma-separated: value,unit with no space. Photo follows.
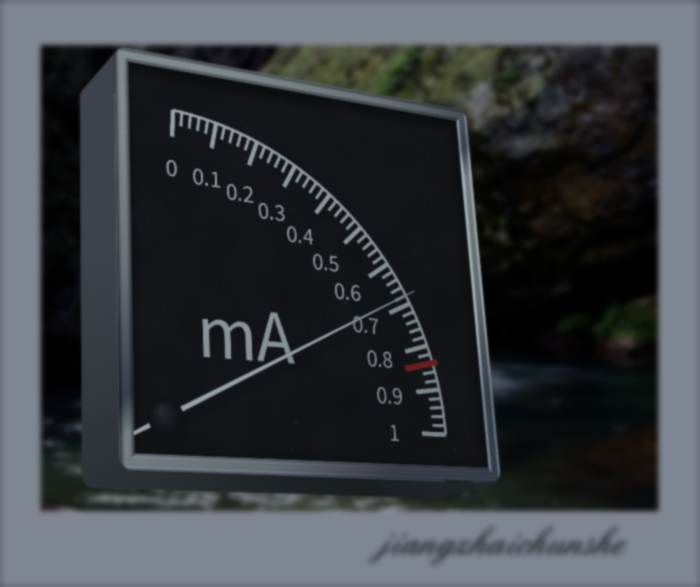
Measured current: 0.68,mA
